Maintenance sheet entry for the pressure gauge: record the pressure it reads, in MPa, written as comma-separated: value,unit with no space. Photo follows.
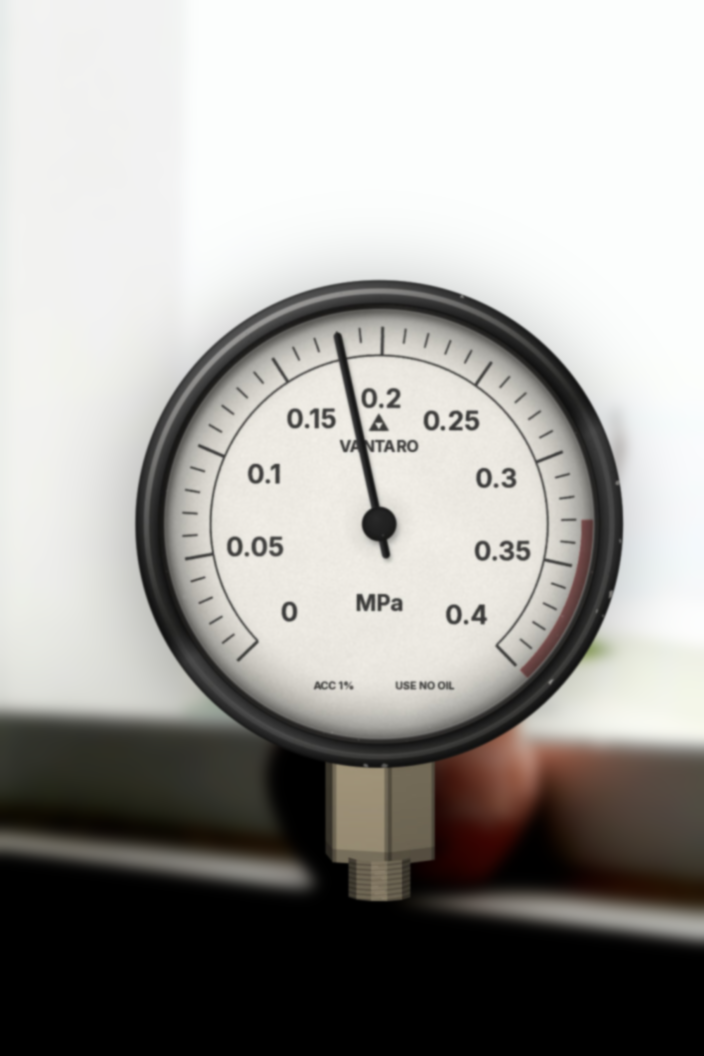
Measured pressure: 0.18,MPa
